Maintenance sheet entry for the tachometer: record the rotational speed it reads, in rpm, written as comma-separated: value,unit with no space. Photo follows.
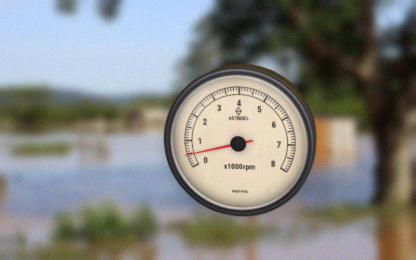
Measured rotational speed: 500,rpm
